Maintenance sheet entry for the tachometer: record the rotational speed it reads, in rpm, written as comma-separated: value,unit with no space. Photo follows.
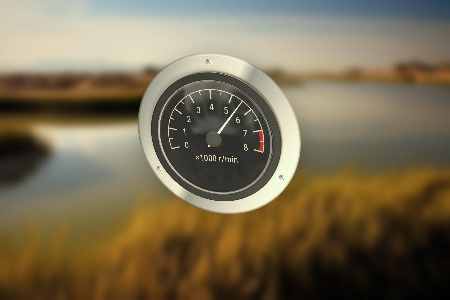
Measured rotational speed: 5500,rpm
